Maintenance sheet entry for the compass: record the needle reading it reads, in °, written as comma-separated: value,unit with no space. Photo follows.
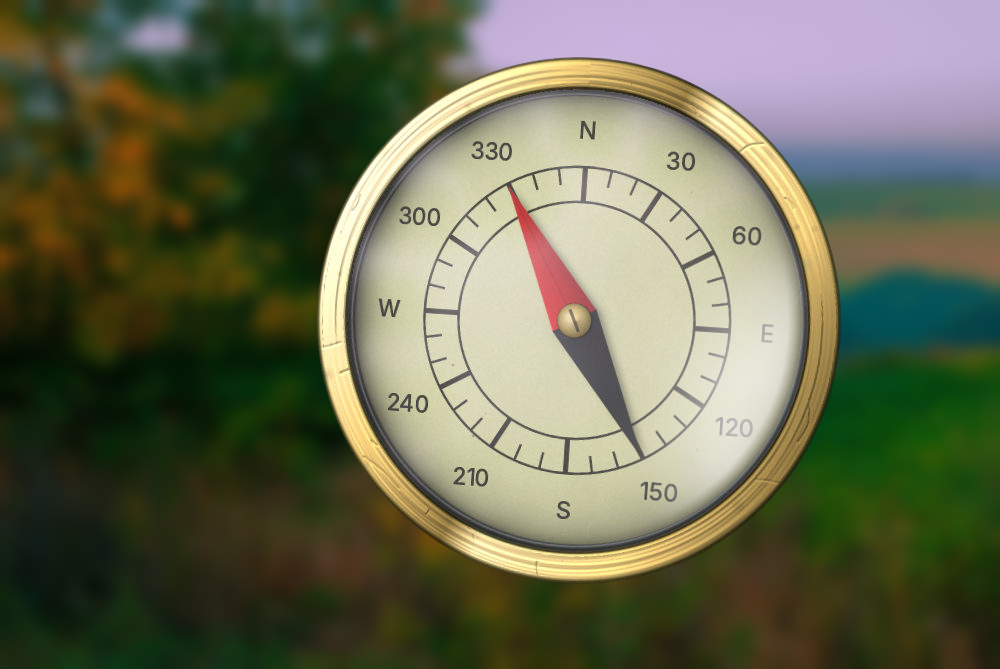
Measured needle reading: 330,°
